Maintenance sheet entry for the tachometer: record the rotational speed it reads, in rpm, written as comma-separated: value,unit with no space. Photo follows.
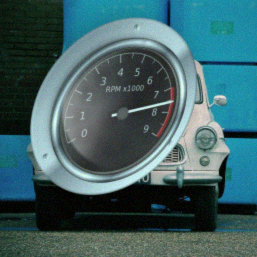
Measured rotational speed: 7500,rpm
